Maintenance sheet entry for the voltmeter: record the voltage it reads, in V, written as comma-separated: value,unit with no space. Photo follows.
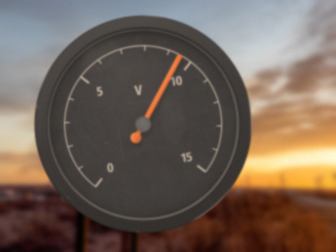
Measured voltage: 9.5,V
